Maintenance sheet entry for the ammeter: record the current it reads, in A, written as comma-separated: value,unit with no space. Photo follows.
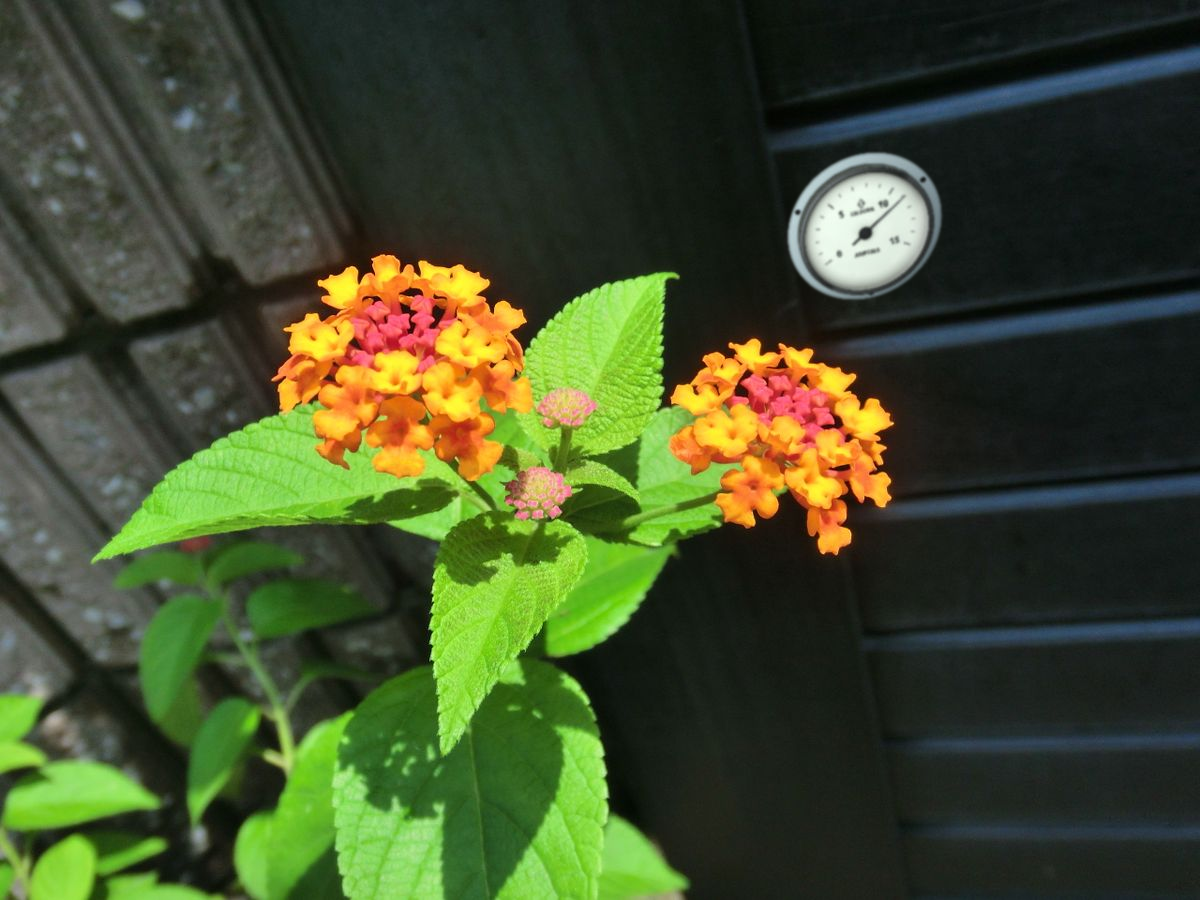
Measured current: 11,A
